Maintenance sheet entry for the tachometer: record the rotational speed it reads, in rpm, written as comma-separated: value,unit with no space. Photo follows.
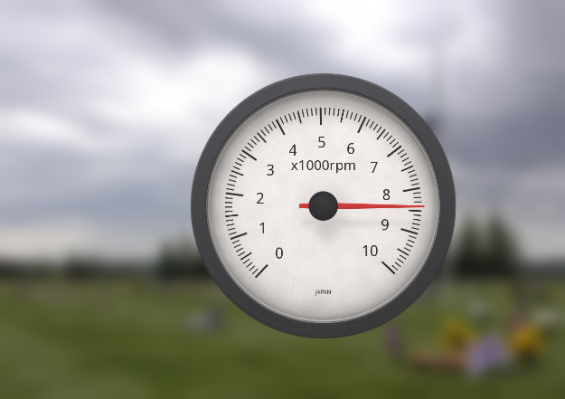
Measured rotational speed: 8400,rpm
